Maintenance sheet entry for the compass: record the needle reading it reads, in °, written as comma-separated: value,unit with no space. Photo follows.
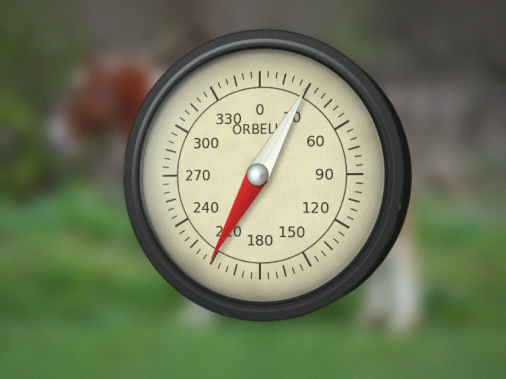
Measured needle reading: 210,°
